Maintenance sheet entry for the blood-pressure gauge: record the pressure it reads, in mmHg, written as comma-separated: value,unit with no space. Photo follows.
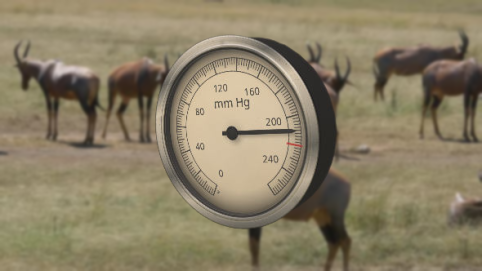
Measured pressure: 210,mmHg
